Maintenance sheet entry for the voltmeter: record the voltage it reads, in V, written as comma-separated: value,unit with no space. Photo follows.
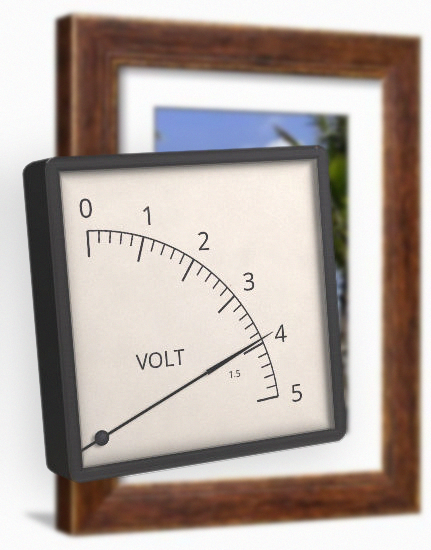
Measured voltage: 3.9,V
